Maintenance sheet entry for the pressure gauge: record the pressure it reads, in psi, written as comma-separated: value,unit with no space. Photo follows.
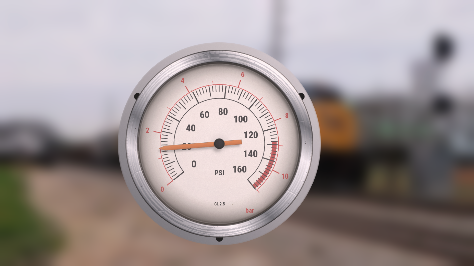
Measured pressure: 20,psi
